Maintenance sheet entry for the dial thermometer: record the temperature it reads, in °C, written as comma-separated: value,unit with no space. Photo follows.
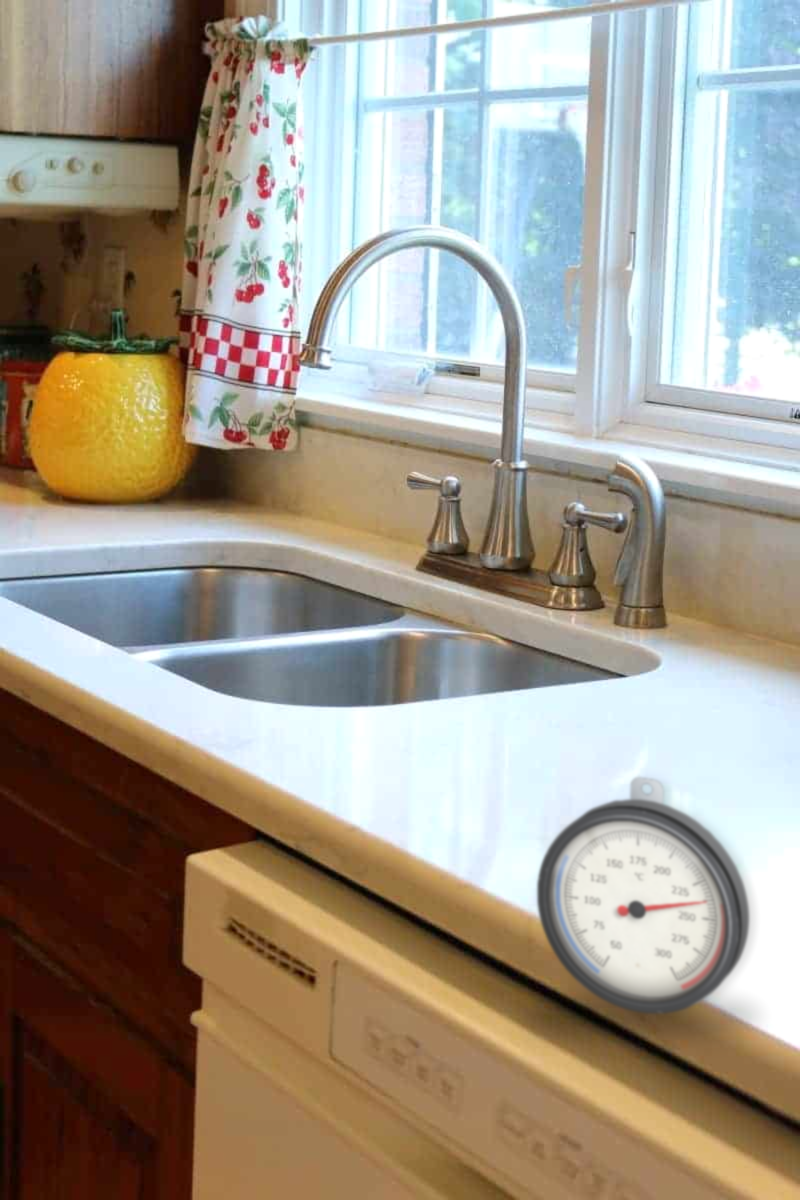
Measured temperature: 237.5,°C
